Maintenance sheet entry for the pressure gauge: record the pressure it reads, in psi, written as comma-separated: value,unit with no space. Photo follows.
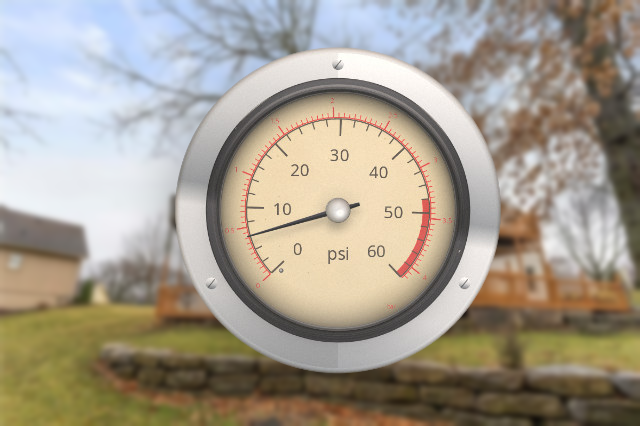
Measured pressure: 6,psi
